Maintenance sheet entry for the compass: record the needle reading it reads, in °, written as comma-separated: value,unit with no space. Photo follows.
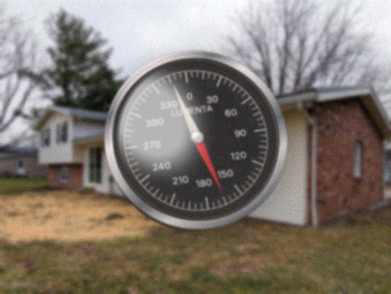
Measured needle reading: 165,°
